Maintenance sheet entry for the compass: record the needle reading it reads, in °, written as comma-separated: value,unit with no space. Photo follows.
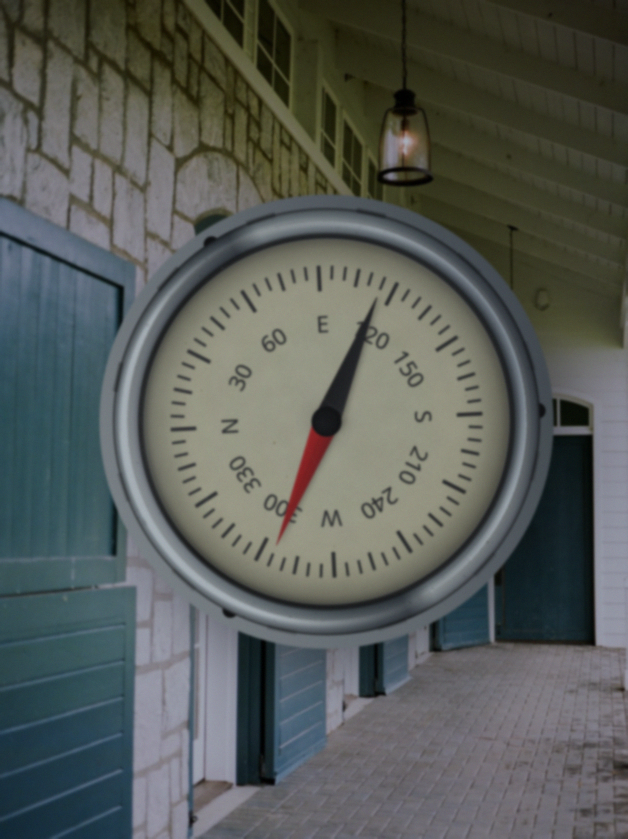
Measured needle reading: 295,°
